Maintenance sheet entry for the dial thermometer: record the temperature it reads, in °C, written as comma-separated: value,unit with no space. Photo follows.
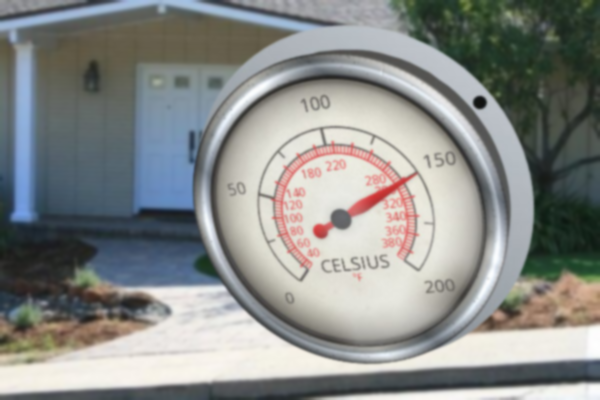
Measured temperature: 150,°C
